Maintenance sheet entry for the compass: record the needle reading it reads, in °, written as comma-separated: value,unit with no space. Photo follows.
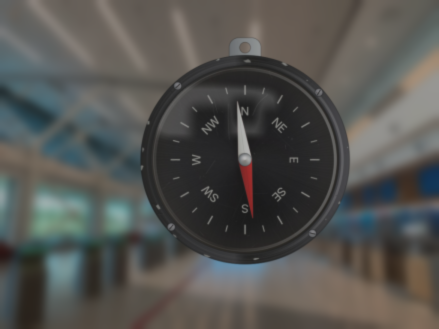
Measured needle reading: 172.5,°
